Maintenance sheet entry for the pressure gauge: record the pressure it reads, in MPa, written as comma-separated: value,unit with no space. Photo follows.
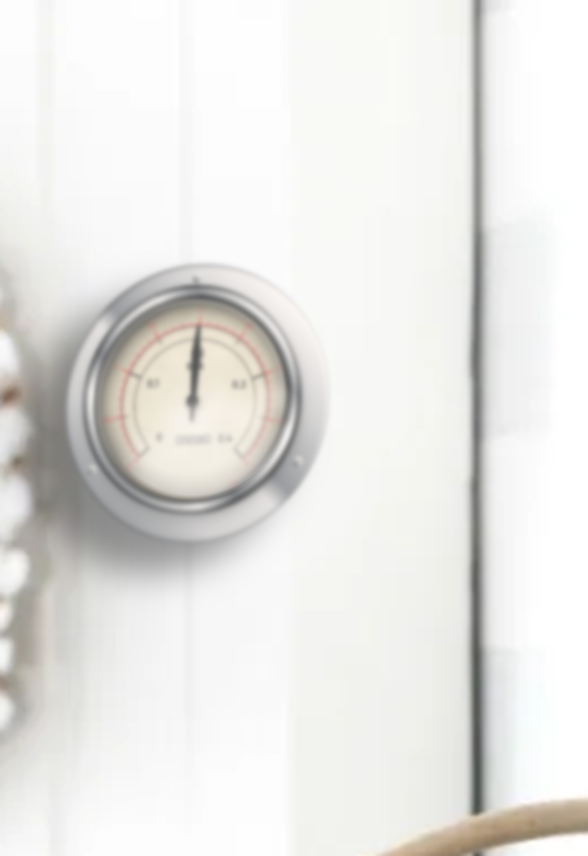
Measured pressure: 0.2,MPa
